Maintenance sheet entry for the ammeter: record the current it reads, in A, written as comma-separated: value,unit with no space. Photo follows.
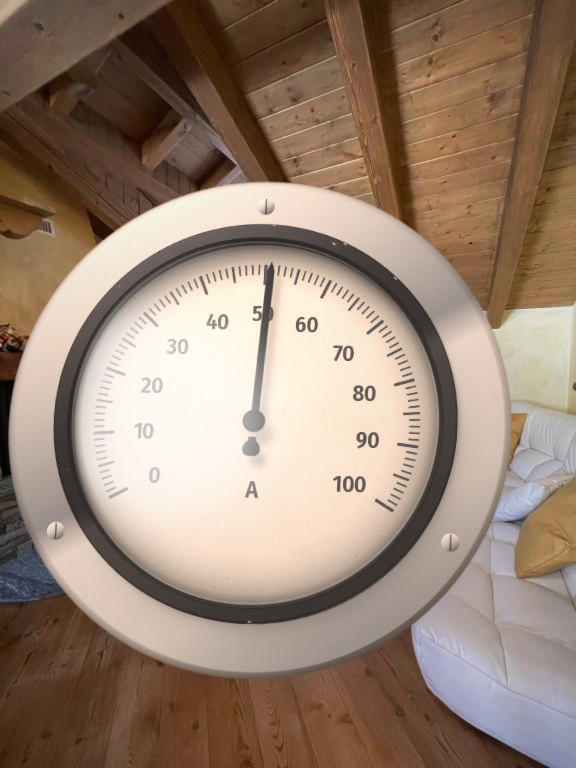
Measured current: 51,A
